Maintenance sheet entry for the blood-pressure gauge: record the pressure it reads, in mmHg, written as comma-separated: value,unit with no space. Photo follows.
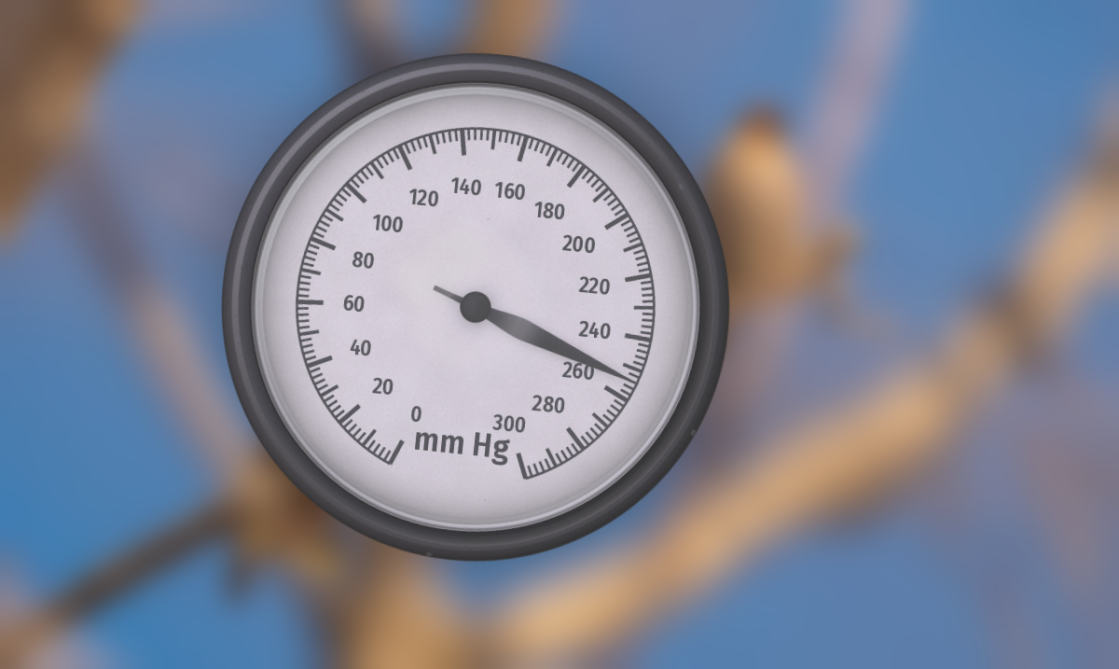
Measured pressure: 254,mmHg
